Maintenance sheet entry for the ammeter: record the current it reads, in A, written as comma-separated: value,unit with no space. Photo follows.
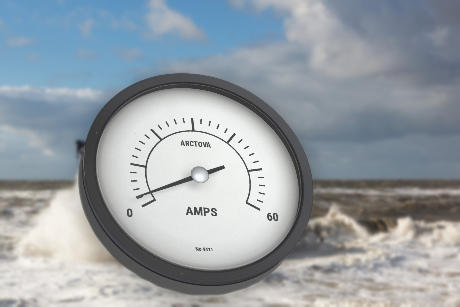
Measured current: 2,A
